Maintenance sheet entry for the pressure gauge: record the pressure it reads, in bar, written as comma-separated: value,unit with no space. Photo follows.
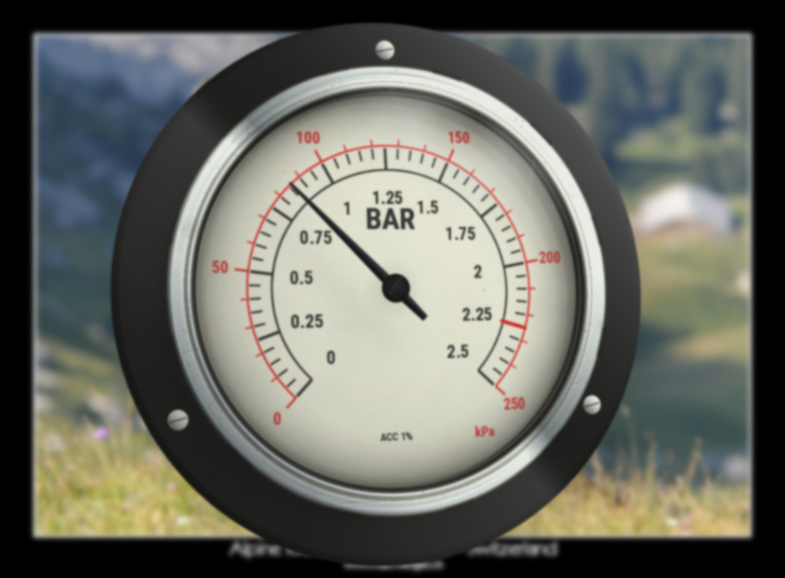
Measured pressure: 0.85,bar
